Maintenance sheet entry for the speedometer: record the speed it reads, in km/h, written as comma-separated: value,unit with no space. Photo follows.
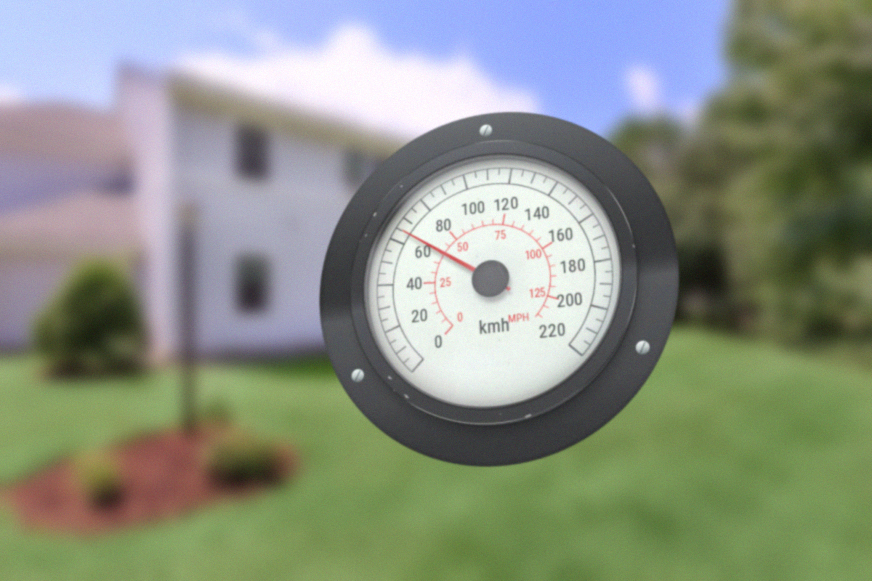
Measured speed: 65,km/h
